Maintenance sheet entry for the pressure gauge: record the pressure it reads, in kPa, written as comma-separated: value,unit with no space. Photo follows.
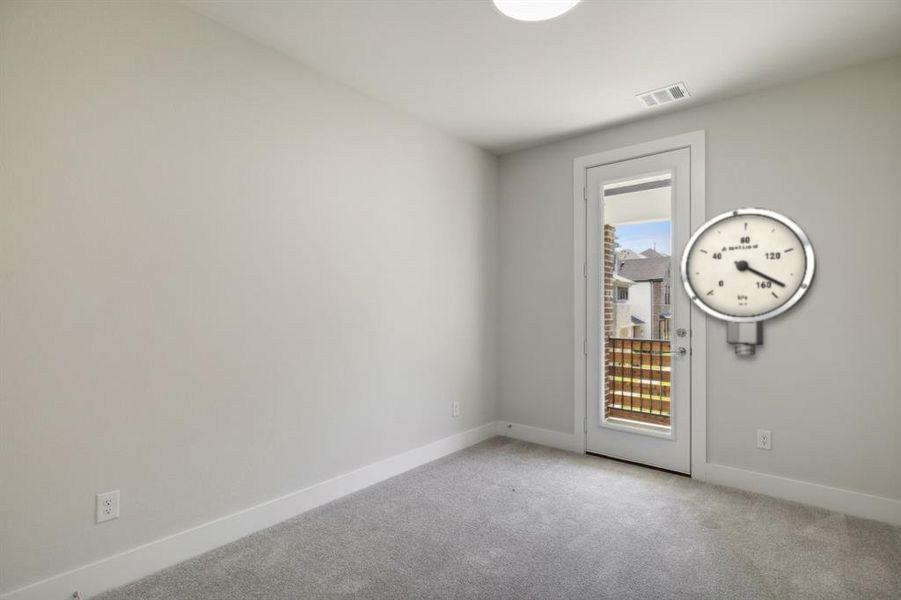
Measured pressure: 150,kPa
